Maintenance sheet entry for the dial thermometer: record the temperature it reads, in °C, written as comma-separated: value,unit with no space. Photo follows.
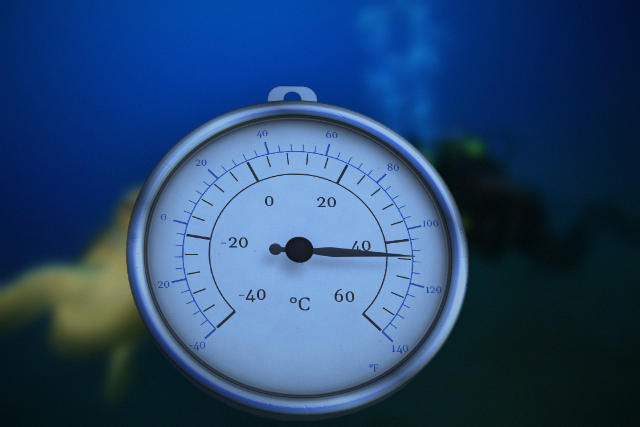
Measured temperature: 44,°C
